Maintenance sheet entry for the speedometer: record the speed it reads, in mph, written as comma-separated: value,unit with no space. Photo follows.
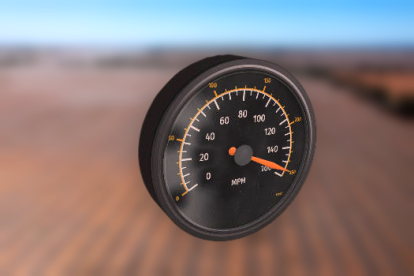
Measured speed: 155,mph
